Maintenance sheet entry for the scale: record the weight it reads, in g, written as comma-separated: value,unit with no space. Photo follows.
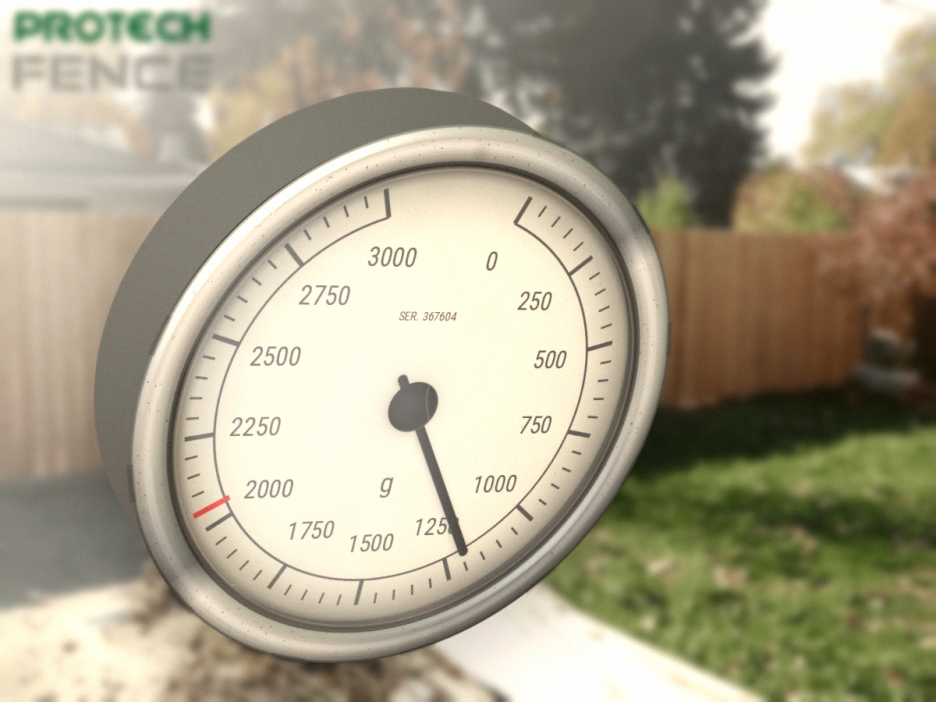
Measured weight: 1200,g
